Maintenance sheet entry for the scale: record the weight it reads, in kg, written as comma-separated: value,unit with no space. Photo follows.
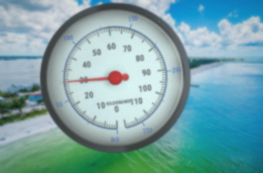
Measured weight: 30,kg
